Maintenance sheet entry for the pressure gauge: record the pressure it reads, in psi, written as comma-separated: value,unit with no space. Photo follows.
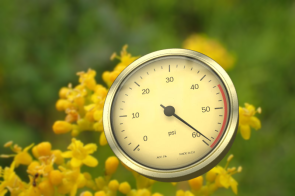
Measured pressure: 59,psi
